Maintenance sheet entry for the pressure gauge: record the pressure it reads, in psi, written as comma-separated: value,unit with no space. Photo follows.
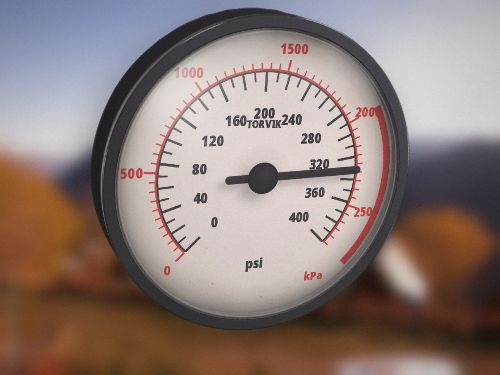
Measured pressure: 330,psi
